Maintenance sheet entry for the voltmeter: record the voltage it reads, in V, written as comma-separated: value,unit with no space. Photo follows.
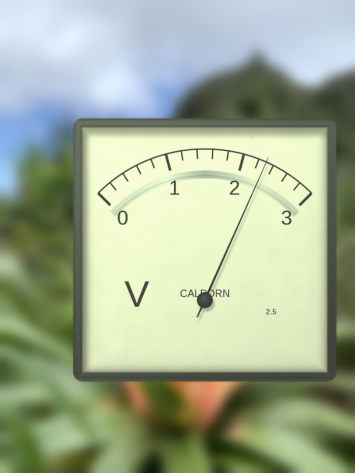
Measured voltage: 2.3,V
